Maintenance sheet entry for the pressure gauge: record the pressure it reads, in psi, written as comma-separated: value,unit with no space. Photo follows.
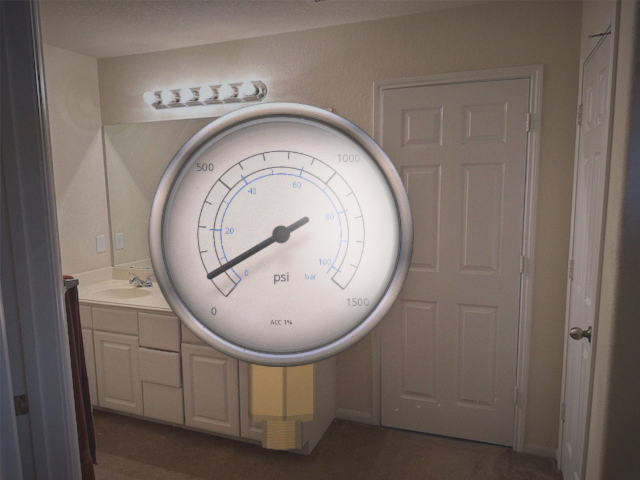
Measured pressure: 100,psi
